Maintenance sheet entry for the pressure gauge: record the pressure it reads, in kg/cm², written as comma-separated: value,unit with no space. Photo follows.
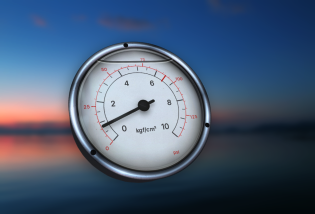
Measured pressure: 0.75,kg/cm²
